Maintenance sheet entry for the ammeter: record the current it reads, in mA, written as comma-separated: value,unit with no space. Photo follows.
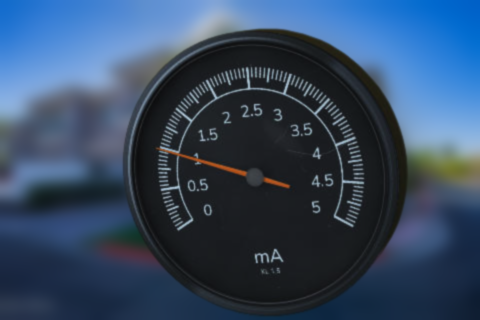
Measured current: 1,mA
